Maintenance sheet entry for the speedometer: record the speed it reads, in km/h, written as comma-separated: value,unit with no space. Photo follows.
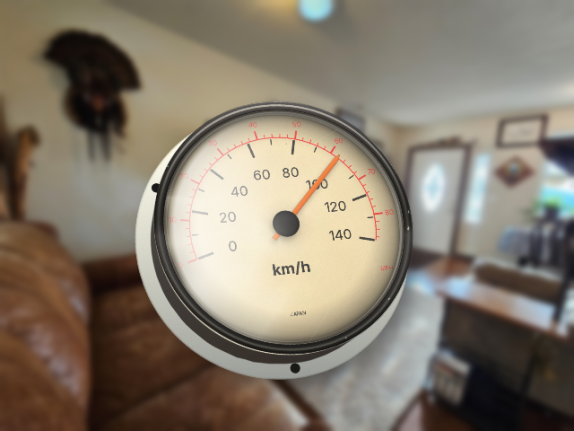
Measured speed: 100,km/h
